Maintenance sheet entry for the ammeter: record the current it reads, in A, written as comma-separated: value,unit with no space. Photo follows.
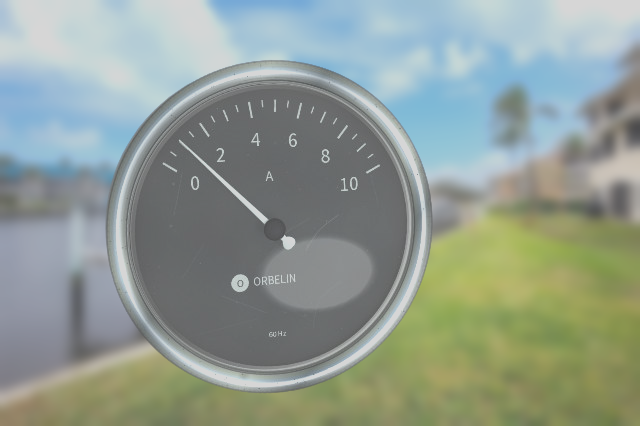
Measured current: 1,A
